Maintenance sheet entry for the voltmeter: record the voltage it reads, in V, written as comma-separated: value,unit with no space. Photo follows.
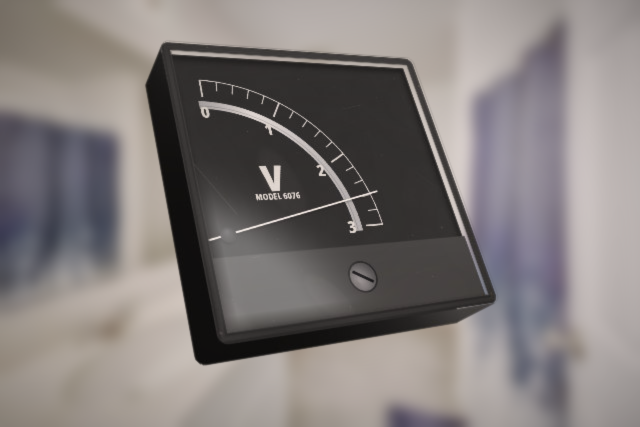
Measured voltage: 2.6,V
